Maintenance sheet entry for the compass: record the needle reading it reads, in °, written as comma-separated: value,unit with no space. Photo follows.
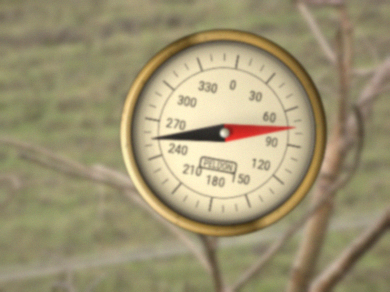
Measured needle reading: 75,°
